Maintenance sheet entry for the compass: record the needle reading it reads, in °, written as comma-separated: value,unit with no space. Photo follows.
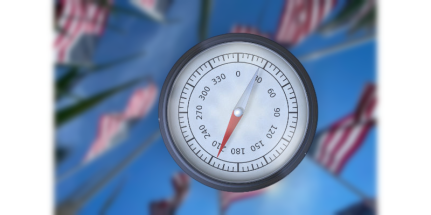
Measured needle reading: 205,°
